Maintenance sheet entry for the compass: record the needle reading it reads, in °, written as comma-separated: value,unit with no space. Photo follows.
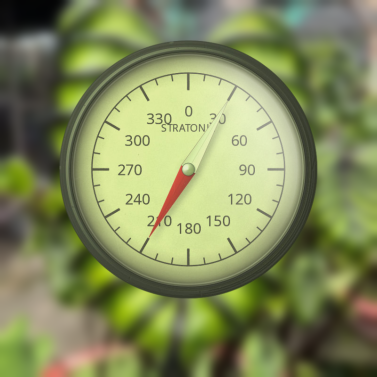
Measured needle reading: 210,°
